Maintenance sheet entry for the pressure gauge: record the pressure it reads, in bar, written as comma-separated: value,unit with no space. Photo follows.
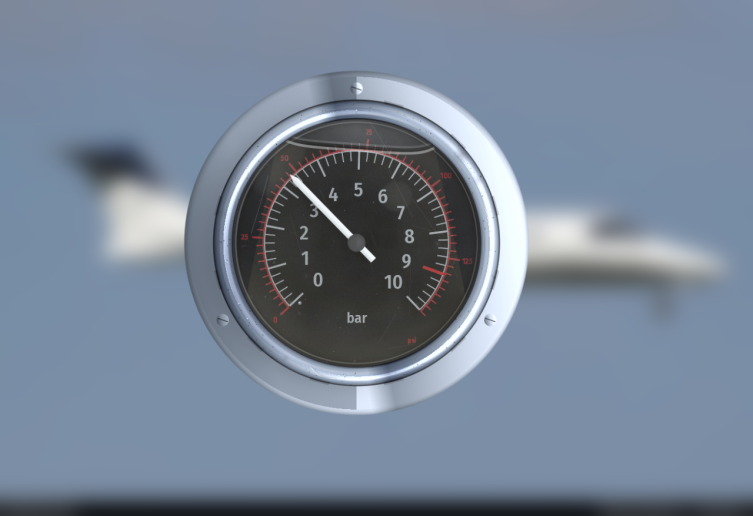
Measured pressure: 3.3,bar
